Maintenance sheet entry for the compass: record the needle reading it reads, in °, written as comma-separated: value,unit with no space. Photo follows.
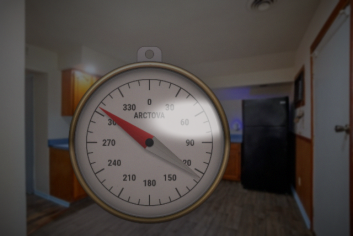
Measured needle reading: 305,°
